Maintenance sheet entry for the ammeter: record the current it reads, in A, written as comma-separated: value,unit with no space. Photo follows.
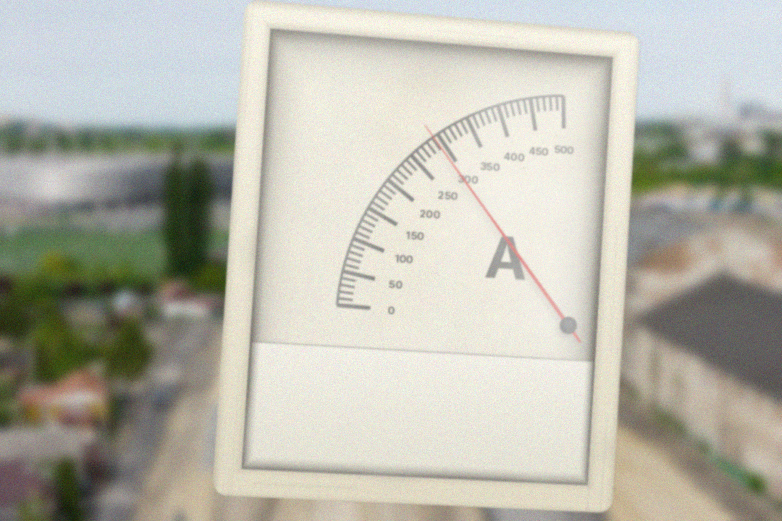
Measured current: 290,A
